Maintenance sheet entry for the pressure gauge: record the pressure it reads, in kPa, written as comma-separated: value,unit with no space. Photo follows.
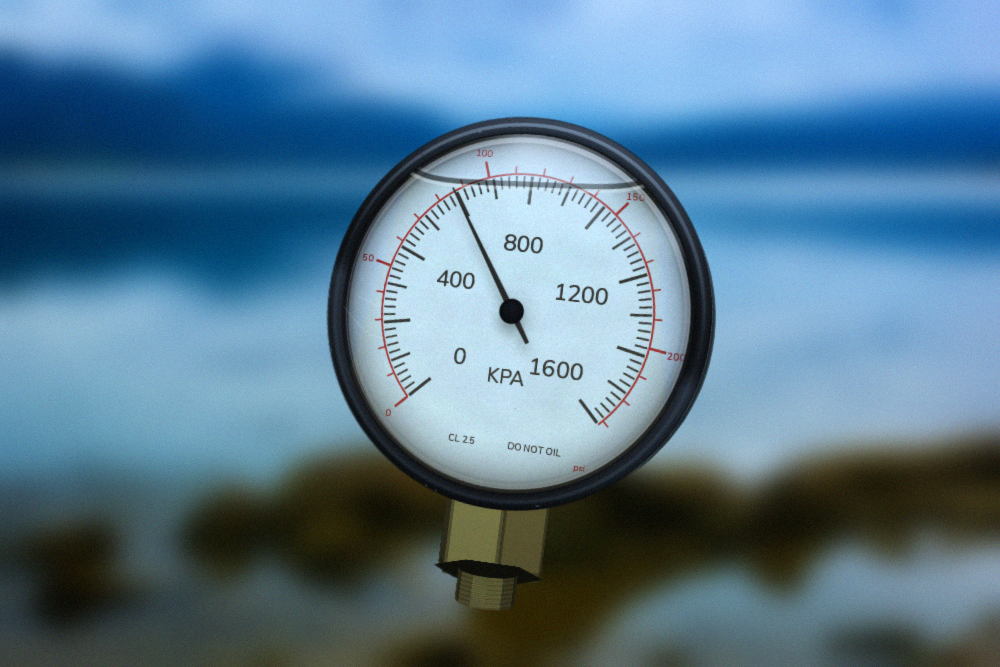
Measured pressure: 600,kPa
